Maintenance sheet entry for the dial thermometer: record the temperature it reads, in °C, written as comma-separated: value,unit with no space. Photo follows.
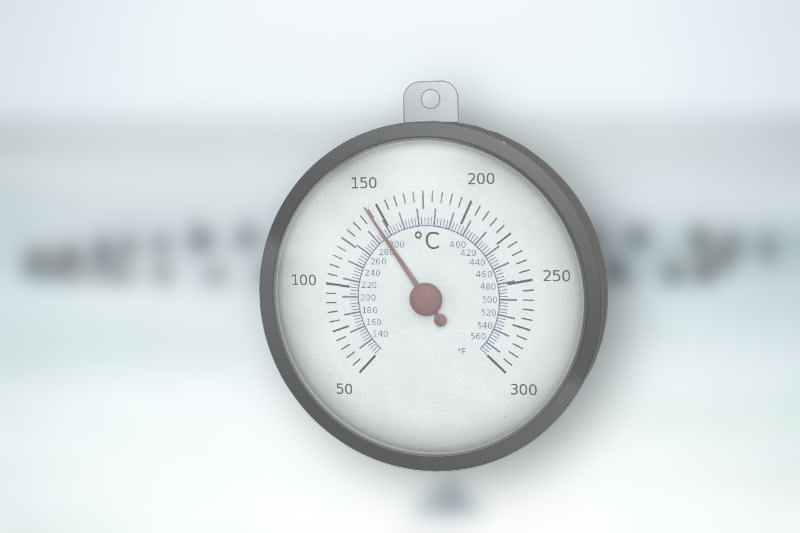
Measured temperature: 145,°C
